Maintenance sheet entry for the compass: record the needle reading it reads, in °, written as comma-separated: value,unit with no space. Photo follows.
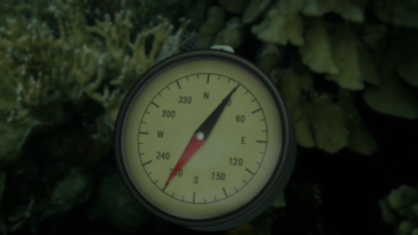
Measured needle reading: 210,°
